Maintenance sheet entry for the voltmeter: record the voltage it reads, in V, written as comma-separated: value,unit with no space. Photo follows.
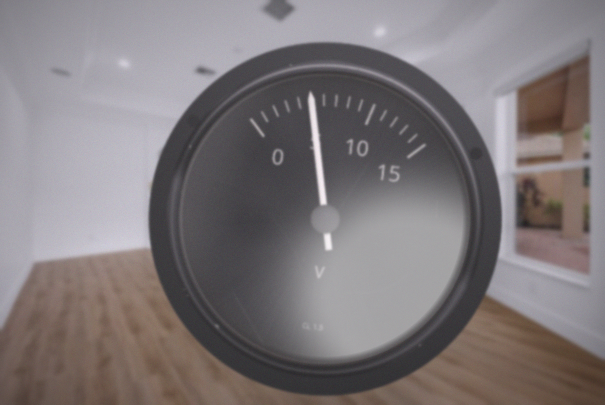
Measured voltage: 5,V
